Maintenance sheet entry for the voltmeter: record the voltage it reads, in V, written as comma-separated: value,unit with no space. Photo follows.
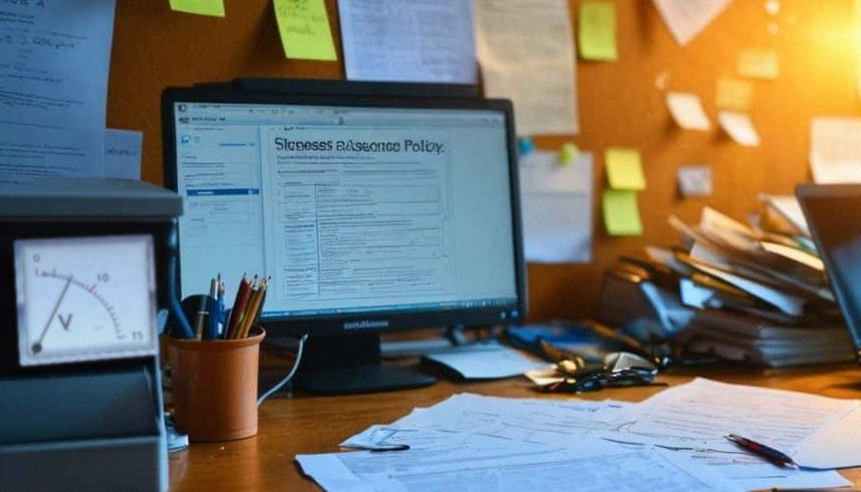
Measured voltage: 7.5,V
